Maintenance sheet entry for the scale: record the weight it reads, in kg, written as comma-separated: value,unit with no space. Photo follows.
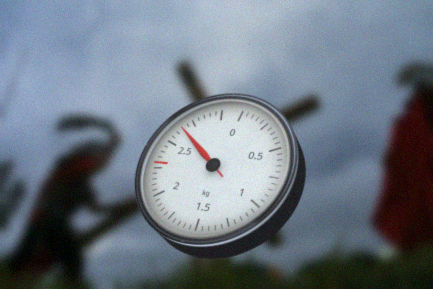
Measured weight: 2.65,kg
